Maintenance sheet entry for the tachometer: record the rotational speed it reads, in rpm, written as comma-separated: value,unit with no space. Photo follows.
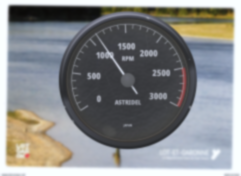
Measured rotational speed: 1100,rpm
